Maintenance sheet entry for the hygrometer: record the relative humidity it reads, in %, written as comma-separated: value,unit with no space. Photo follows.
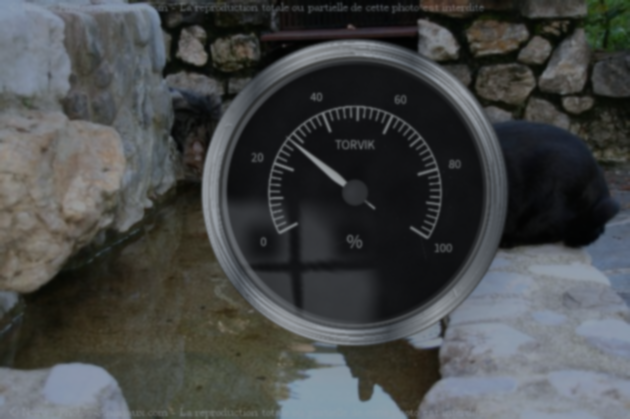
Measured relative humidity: 28,%
